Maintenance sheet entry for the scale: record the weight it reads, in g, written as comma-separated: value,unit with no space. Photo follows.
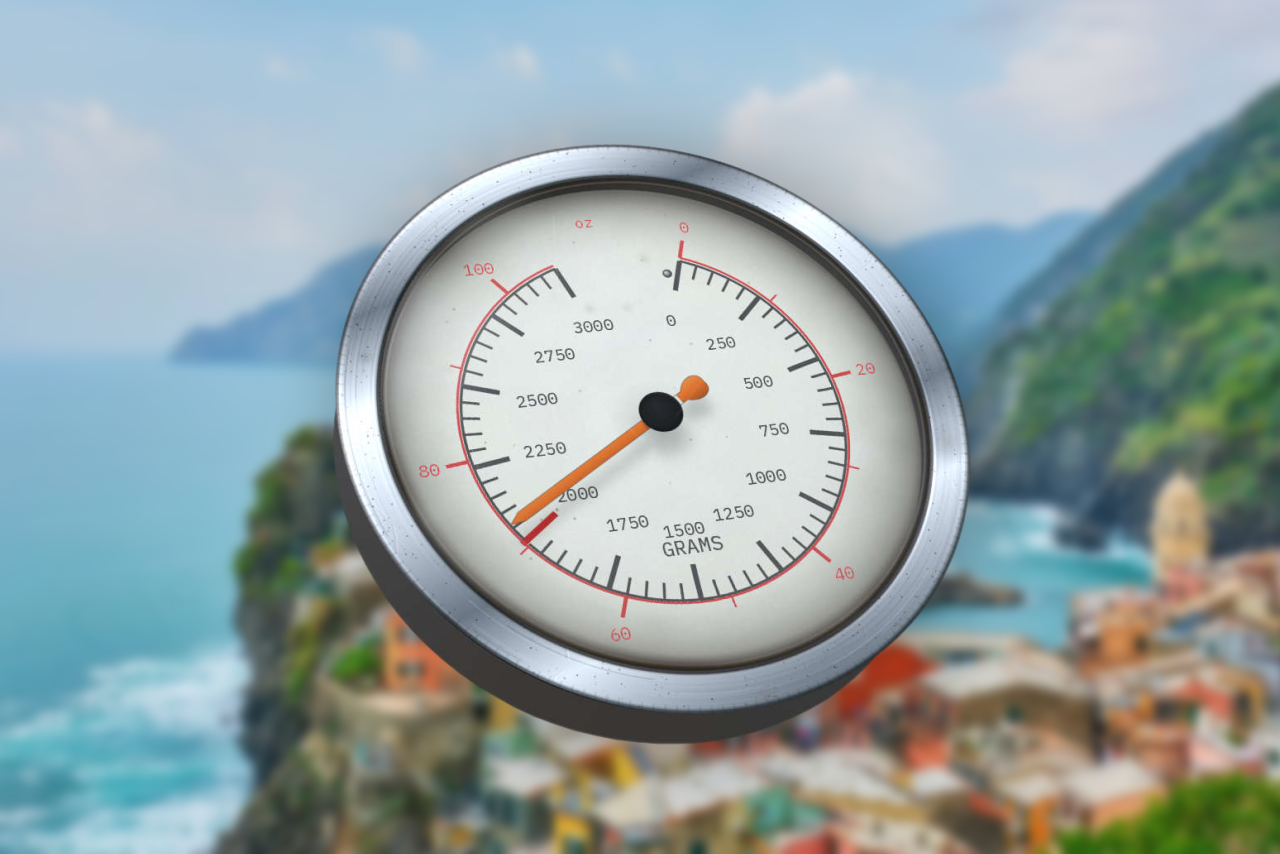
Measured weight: 2050,g
